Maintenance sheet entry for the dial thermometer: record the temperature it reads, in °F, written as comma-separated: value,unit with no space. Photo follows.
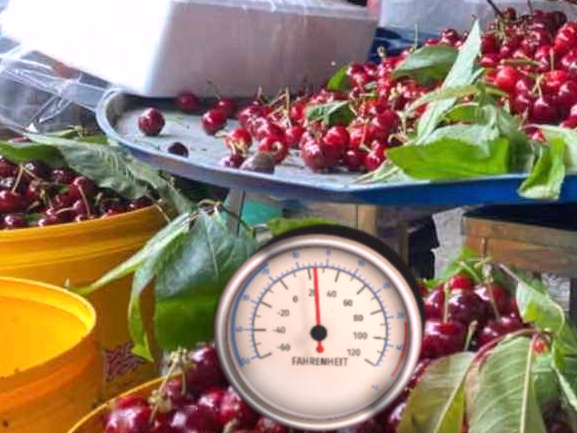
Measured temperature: 25,°F
